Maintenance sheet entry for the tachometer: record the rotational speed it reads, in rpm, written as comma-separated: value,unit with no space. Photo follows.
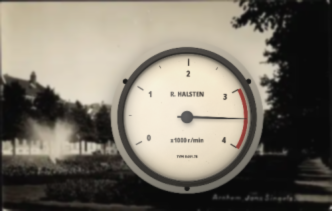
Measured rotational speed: 3500,rpm
